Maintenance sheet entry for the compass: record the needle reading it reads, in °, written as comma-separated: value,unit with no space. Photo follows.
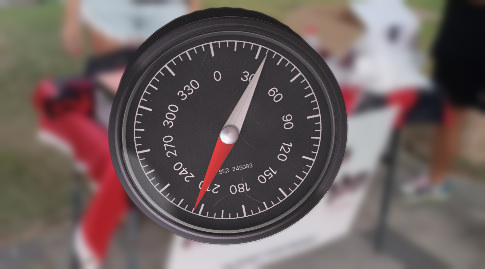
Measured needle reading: 215,°
